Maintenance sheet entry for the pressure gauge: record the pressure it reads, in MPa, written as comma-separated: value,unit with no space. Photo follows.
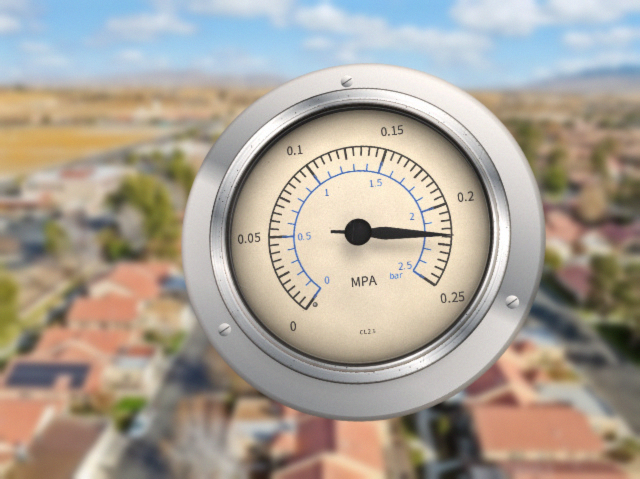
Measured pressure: 0.22,MPa
